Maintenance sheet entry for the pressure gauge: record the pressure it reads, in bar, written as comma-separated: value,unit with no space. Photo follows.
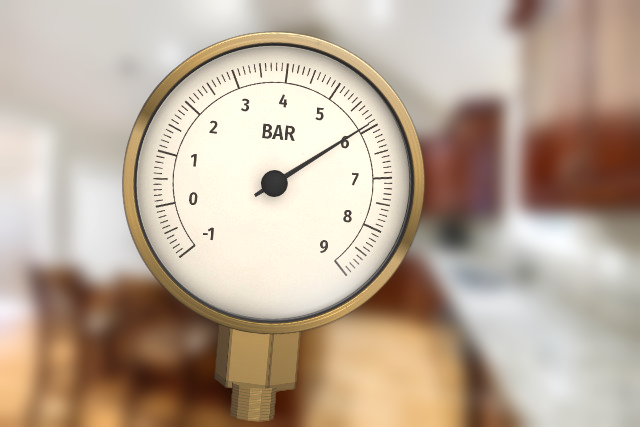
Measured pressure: 5.9,bar
